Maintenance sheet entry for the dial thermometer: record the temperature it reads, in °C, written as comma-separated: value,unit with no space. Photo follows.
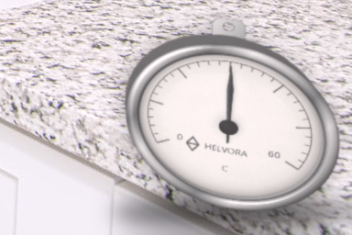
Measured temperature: 30,°C
